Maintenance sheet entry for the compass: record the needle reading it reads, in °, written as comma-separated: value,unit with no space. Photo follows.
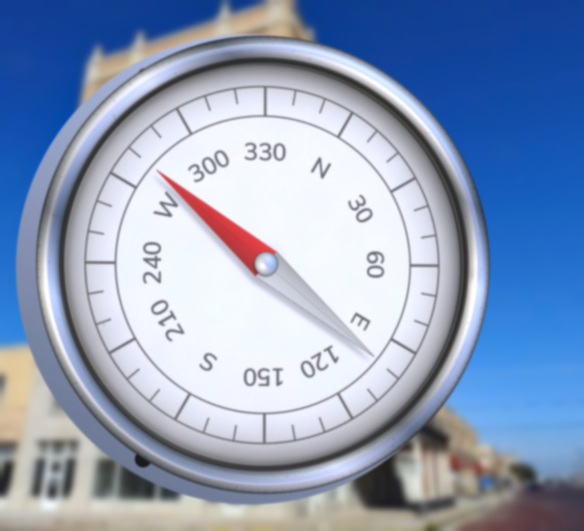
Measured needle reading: 280,°
